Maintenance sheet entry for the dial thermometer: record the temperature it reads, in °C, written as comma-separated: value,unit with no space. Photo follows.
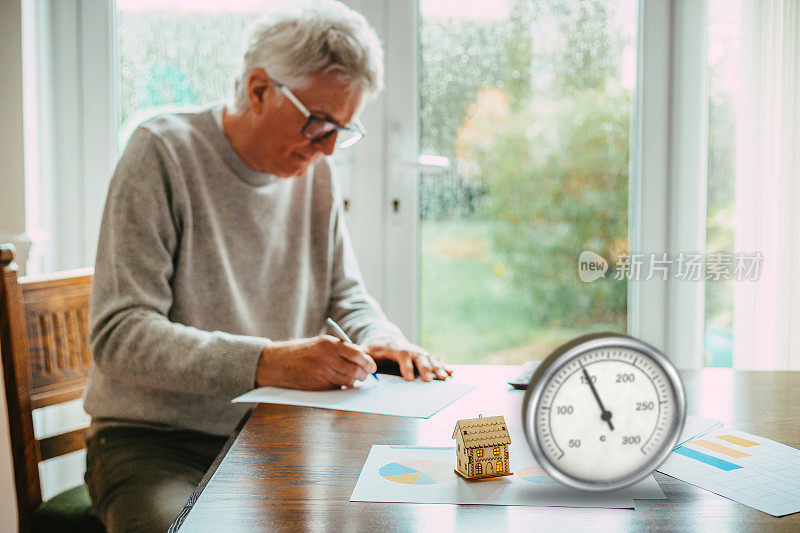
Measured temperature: 150,°C
